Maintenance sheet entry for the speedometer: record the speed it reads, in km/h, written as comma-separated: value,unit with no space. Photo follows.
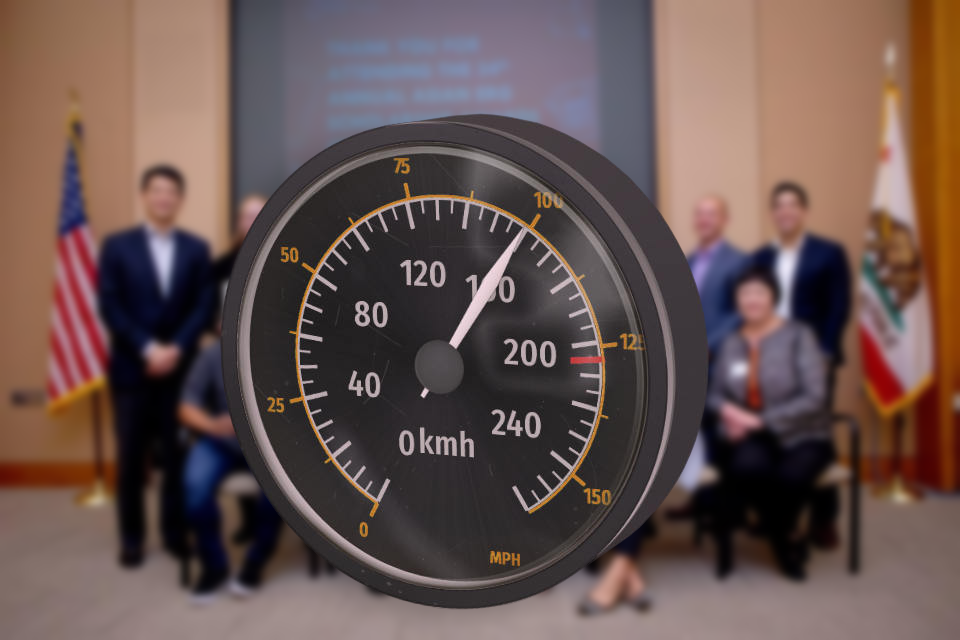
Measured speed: 160,km/h
